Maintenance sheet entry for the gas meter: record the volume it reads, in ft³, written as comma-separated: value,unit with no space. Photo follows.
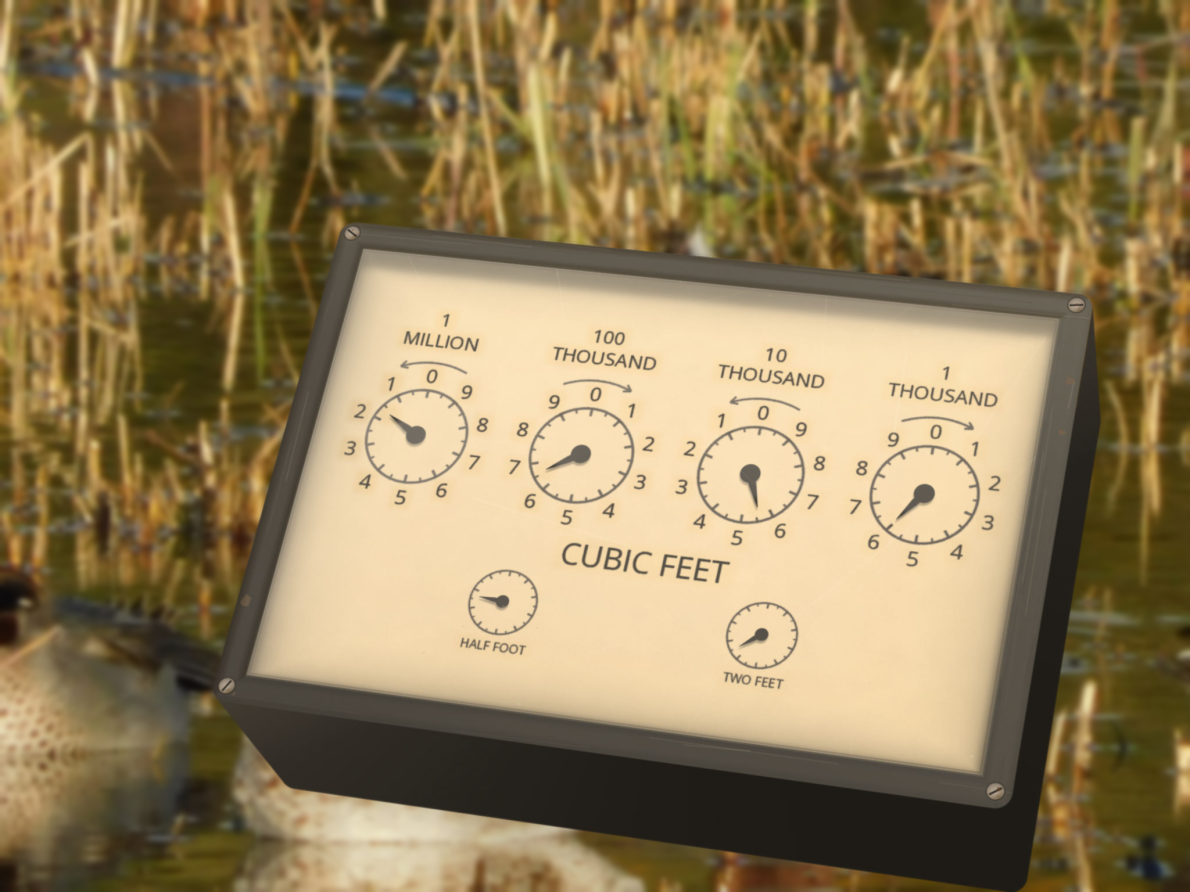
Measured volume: 165600,ft³
